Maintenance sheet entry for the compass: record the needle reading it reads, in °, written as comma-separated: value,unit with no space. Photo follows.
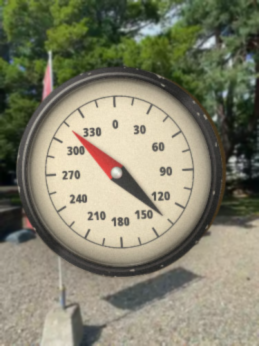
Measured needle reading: 315,°
